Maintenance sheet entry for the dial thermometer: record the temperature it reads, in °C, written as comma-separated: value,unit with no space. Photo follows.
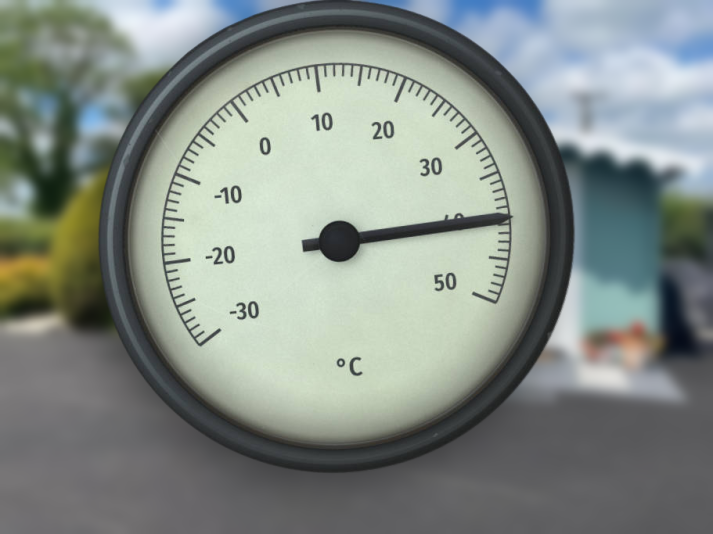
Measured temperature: 40,°C
